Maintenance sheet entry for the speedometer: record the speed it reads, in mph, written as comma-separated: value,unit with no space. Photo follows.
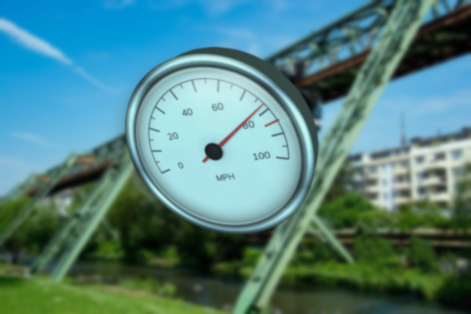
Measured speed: 77.5,mph
